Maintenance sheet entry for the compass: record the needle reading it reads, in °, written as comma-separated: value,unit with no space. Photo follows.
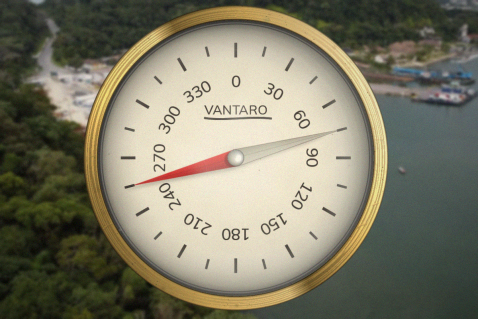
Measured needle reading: 255,°
